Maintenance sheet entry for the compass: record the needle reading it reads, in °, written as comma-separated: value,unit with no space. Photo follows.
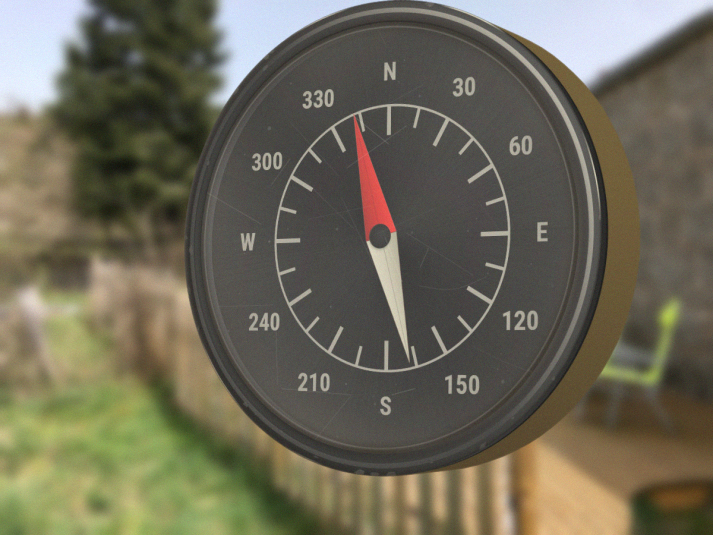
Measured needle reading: 345,°
